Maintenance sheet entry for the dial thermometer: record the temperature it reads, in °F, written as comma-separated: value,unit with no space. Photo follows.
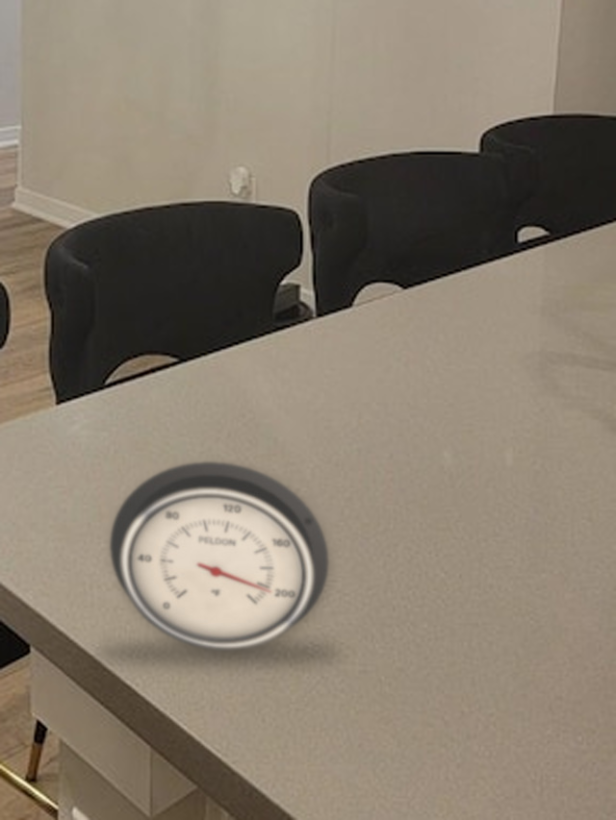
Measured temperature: 200,°F
